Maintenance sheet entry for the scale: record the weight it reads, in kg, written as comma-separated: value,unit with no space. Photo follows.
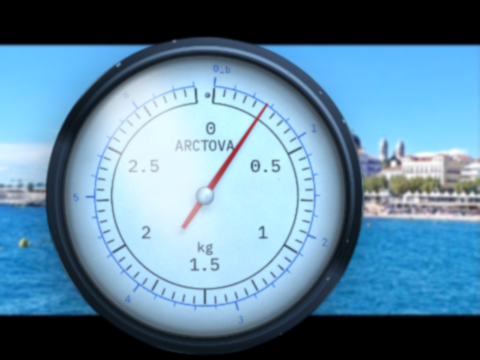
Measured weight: 0.25,kg
